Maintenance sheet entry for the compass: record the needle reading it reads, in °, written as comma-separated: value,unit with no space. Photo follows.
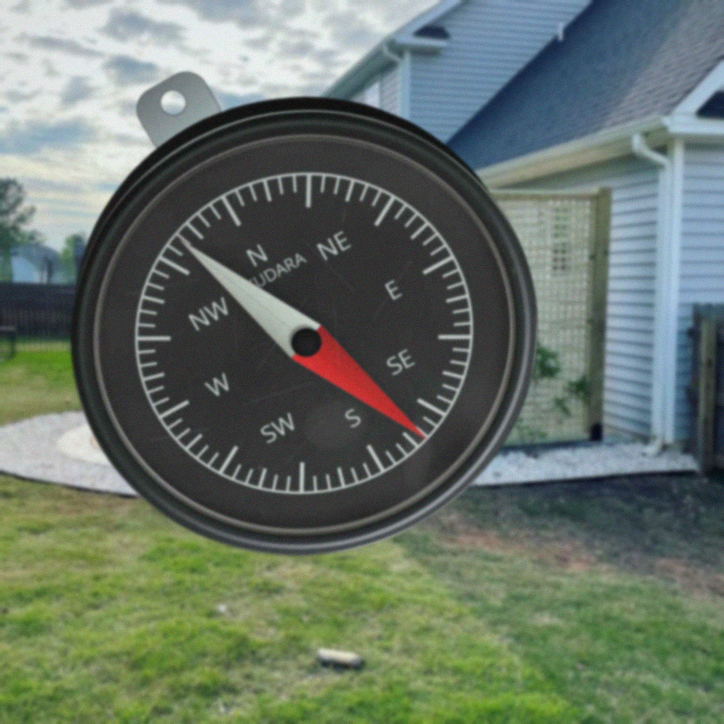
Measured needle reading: 160,°
